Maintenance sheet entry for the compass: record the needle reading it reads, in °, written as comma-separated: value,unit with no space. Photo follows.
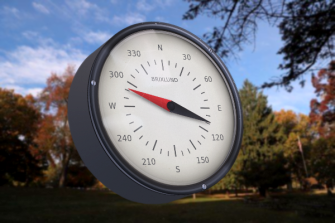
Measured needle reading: 290,°
